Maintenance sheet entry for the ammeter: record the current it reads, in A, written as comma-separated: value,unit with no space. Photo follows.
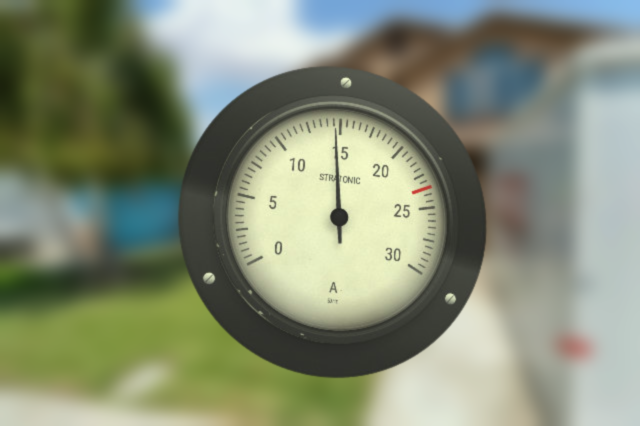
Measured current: 14.5,A
